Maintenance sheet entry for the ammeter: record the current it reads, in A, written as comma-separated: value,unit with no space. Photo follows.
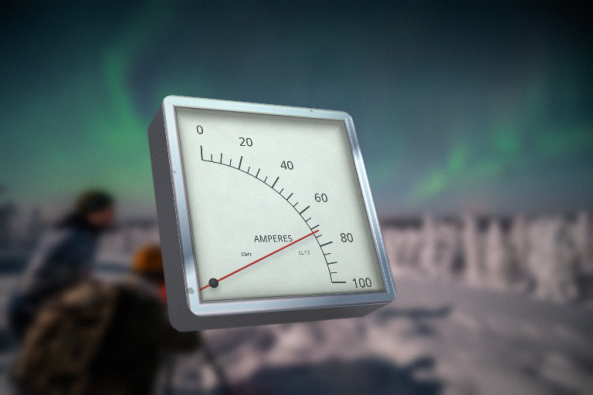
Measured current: 72.5,A
